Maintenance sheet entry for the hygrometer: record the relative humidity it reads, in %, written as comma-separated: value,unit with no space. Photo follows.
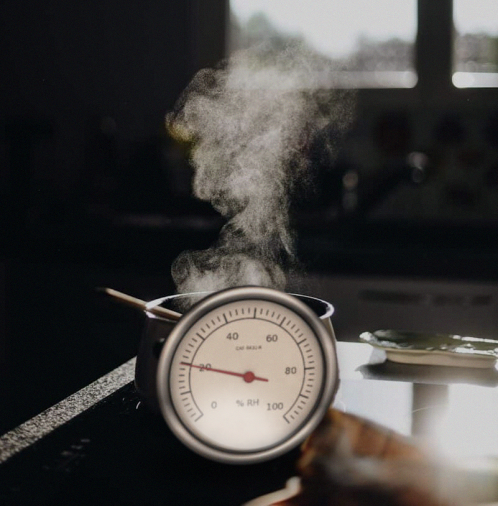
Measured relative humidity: 20,%
